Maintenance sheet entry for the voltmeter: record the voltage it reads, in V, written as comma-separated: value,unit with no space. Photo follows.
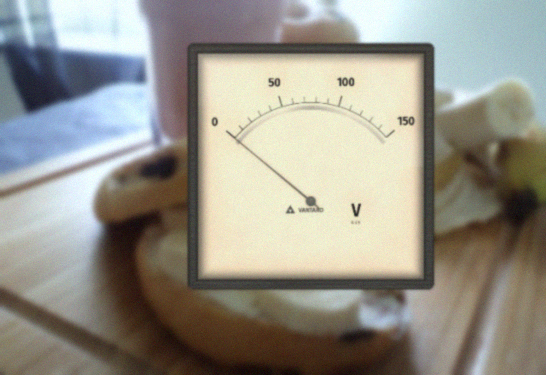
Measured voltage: 0,V
